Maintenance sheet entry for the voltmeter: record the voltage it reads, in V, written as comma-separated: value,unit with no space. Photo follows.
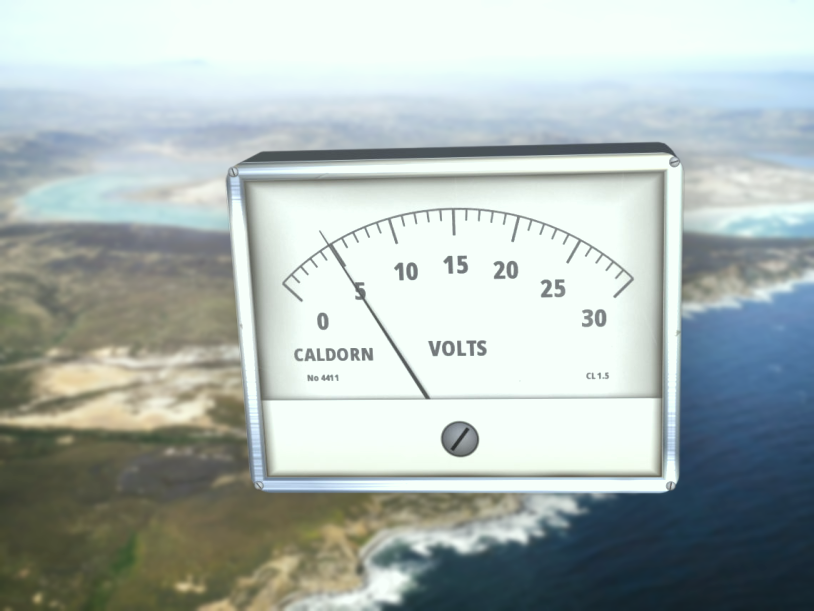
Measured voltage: 5,V
